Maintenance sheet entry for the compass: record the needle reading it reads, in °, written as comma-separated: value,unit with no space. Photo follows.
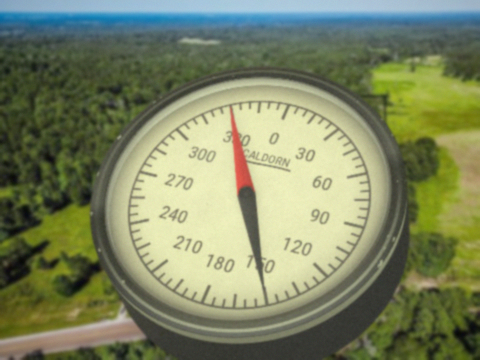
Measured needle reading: 330,°
